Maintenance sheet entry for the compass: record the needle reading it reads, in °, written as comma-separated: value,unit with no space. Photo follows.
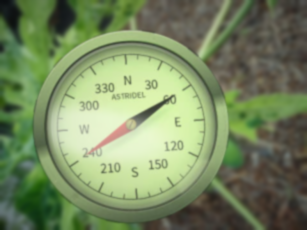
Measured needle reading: 240,°
